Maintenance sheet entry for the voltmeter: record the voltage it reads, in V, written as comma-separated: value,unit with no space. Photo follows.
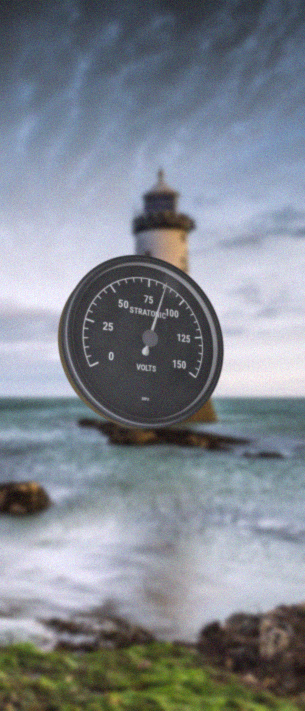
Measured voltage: 85,V
